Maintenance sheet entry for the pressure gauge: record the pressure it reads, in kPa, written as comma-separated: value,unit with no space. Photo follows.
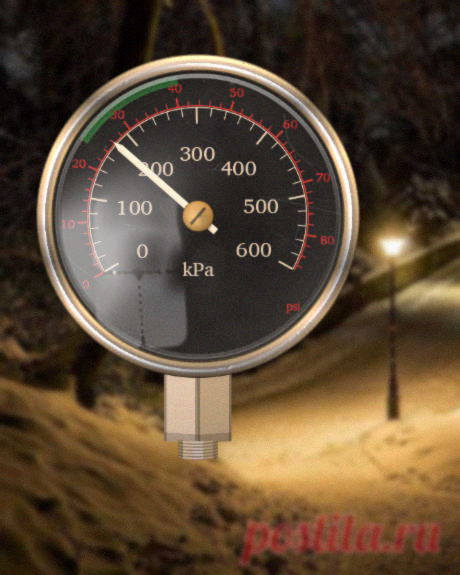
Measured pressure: 180,kPa
